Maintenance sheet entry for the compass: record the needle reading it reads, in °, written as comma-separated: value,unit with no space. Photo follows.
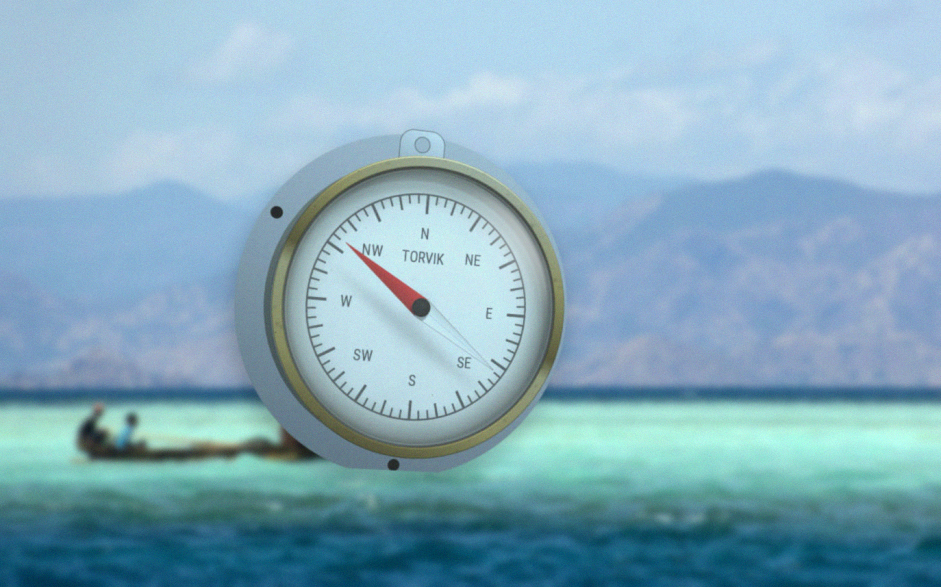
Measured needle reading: 305,°
